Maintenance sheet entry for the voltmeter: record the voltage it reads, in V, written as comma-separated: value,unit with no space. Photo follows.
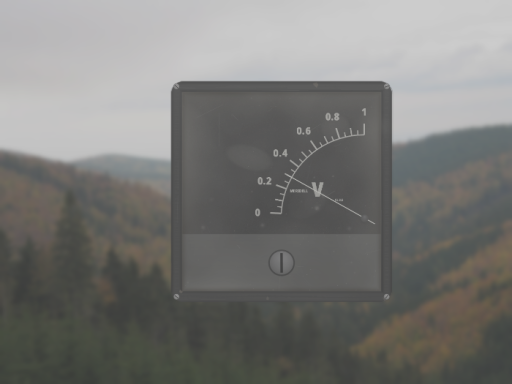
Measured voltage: 0.3,V
